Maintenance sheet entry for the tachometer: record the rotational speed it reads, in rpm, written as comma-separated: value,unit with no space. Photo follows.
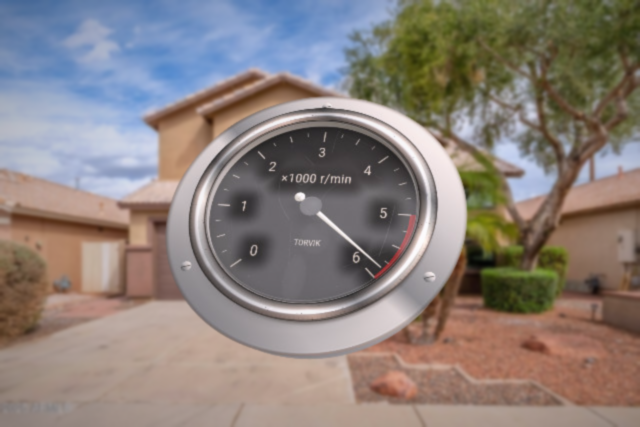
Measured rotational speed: 5875,rpm
